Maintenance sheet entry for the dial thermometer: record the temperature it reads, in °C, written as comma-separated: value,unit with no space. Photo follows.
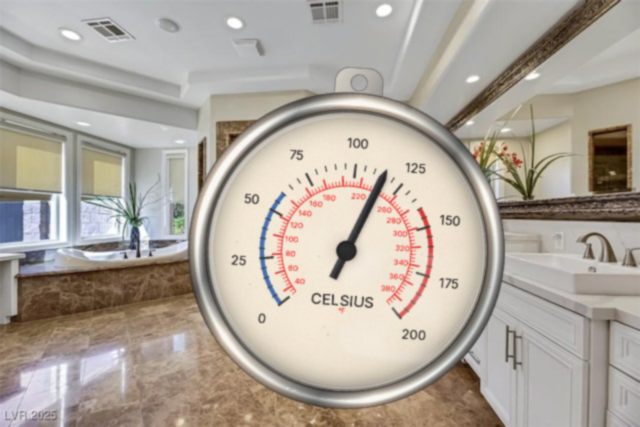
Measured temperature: 115,°C
